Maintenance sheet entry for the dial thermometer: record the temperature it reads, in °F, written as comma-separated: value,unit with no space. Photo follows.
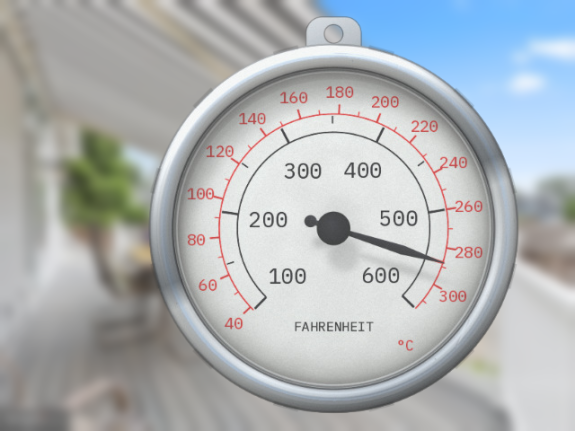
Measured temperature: 550,°F
